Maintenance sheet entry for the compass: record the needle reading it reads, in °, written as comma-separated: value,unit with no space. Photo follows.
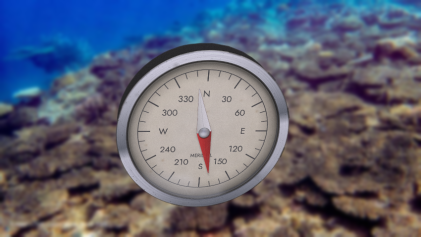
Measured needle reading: 170,°
